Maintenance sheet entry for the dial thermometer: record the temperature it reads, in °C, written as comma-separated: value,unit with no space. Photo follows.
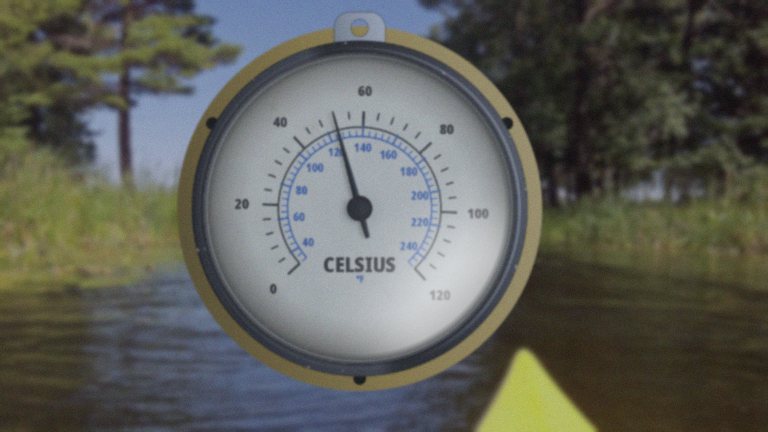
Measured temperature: 52,°C
